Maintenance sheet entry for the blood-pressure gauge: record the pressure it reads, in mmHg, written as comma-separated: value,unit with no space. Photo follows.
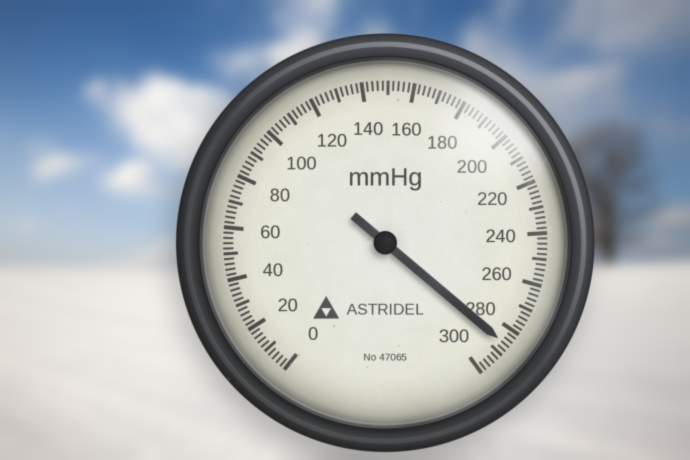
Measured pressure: 286,mmHg
